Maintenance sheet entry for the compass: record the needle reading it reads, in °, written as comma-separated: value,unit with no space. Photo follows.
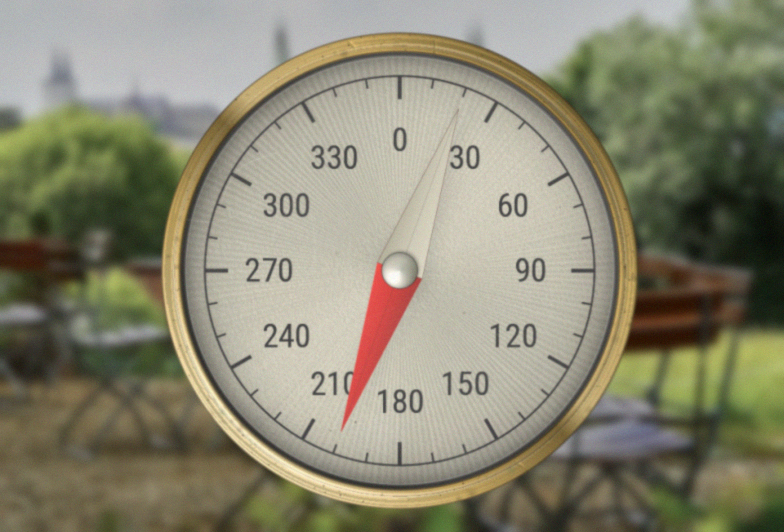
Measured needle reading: 200,°
